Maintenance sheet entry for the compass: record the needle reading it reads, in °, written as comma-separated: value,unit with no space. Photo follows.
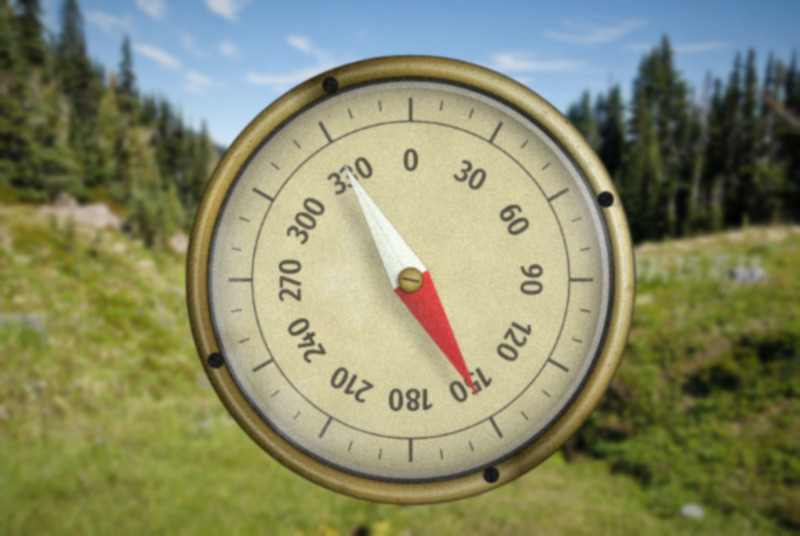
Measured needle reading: 150,°
